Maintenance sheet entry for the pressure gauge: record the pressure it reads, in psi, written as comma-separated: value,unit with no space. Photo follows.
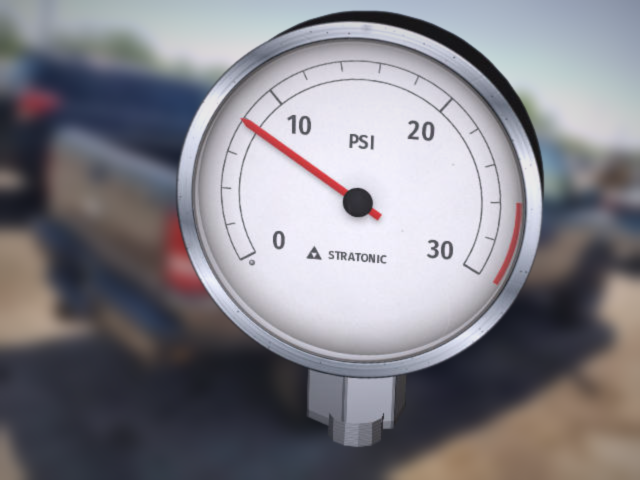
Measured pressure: 8,psi
